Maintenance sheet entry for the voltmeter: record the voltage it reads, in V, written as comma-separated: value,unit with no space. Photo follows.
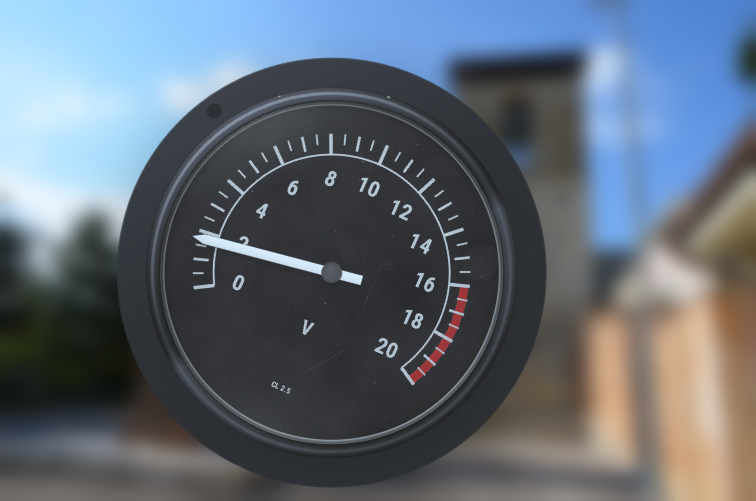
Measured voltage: 1.75,V
